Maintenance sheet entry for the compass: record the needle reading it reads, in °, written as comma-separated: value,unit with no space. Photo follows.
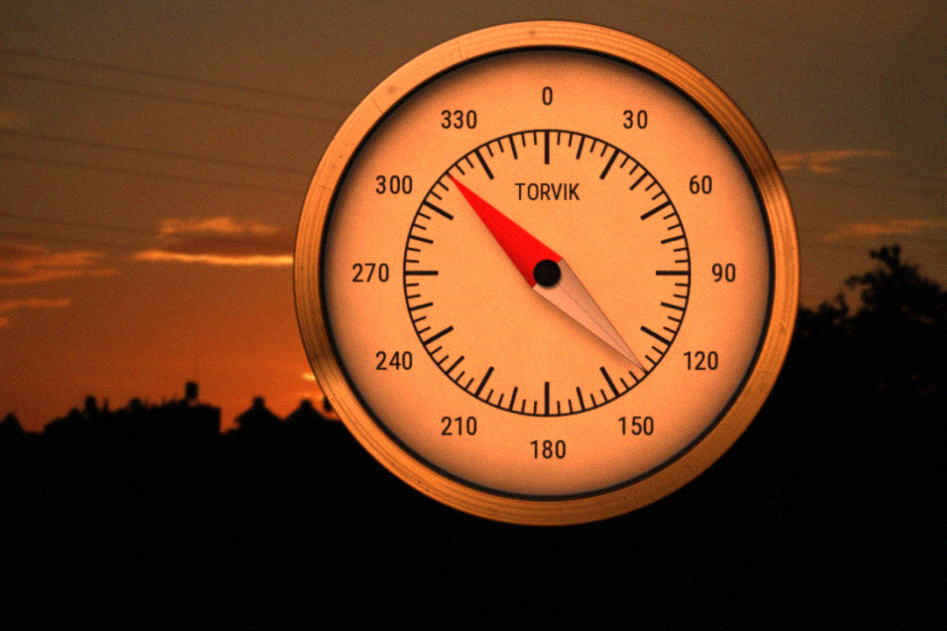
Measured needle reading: 315,°
